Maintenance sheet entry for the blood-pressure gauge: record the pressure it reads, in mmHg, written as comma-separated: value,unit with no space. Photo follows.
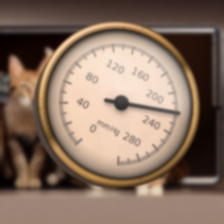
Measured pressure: 220,mmHg
